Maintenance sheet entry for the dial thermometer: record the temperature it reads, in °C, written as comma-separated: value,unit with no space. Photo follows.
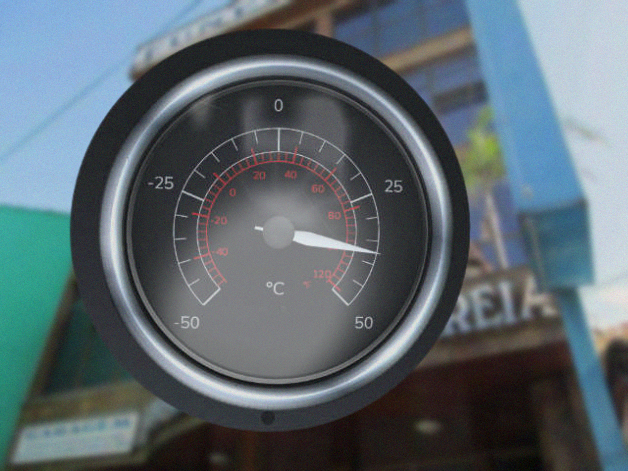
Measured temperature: 37.5,°C
